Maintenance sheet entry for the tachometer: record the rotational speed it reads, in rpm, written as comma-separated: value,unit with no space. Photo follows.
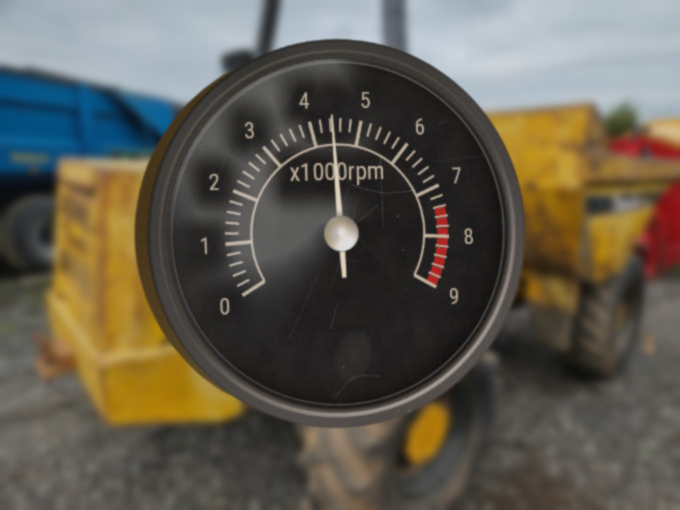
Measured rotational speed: 4400,rpm
